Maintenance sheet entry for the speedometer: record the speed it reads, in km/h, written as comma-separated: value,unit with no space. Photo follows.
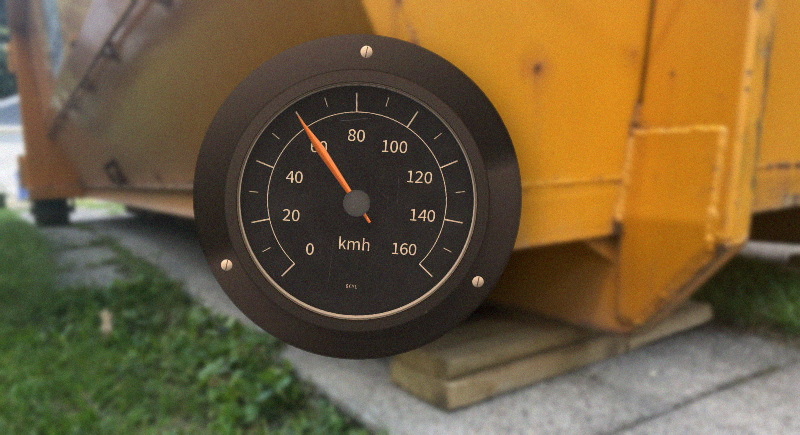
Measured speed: 60,km/h
